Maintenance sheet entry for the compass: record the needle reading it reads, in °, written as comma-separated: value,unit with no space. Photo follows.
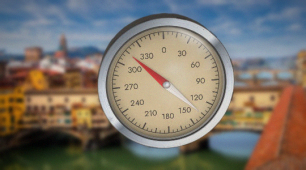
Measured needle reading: 315,°
